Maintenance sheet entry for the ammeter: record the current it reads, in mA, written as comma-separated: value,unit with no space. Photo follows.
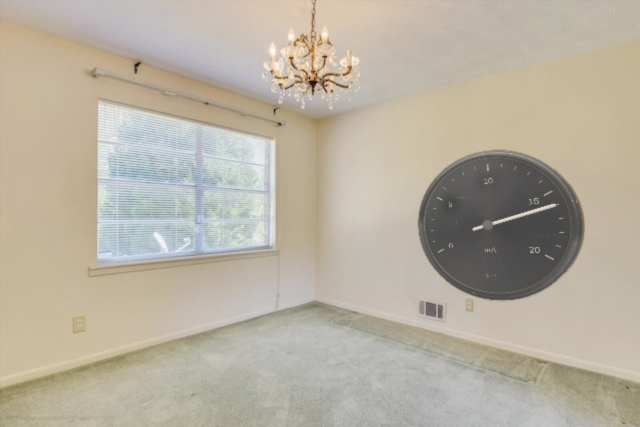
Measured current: 16,mA
